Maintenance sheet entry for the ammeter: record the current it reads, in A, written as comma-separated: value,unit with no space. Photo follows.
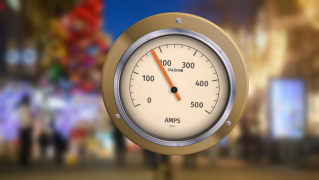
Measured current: 180,A
